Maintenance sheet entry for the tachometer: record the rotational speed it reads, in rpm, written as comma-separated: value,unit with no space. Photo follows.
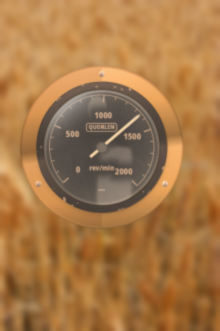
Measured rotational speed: 1350,rpm
